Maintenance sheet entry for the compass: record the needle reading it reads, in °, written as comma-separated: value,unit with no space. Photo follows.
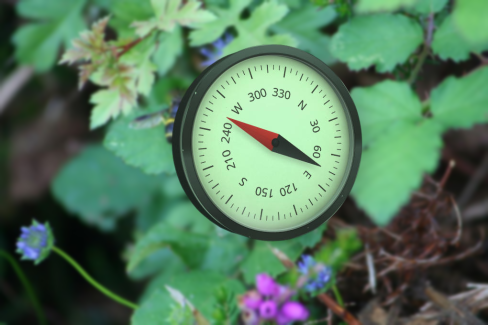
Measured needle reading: 255,°
